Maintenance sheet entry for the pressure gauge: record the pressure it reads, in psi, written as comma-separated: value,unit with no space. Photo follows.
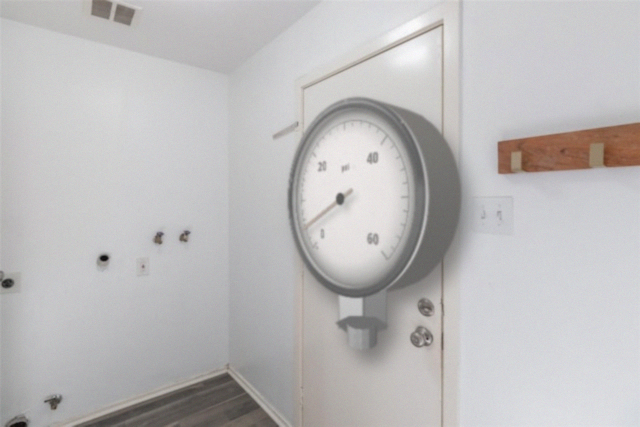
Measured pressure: 4,psi
